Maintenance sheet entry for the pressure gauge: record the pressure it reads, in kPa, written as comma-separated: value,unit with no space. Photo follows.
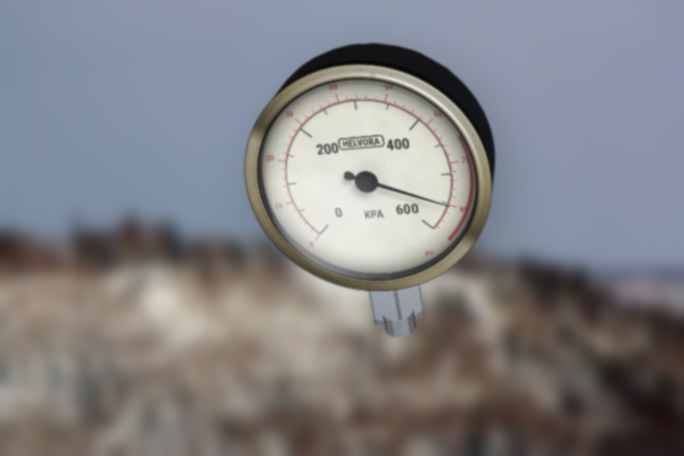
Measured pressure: 550,kPa
